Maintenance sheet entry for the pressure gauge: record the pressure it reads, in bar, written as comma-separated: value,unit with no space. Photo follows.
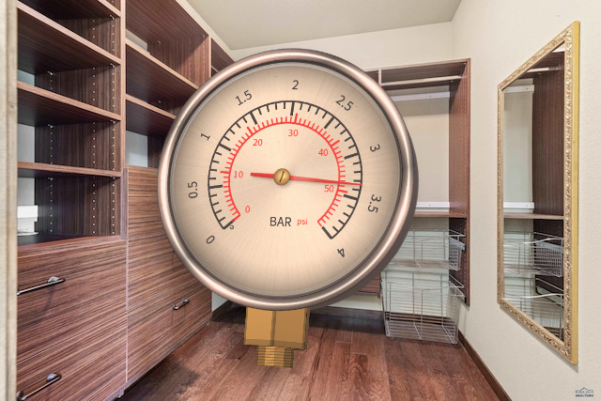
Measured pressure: 3.35,bar
